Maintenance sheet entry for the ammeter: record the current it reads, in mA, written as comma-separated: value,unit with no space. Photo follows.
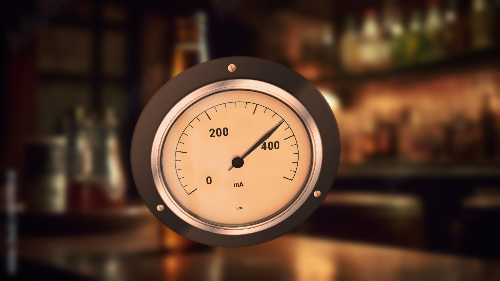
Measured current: 360,mA
